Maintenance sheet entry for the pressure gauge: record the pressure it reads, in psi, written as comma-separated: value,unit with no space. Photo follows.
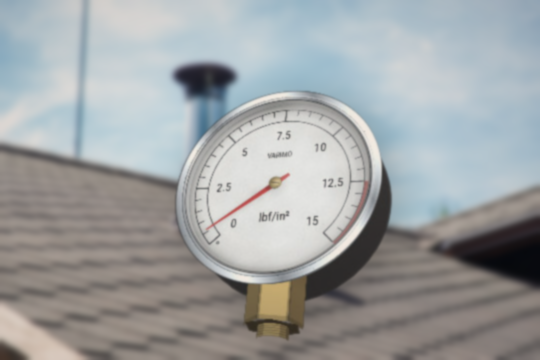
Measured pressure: 0.5,psi
